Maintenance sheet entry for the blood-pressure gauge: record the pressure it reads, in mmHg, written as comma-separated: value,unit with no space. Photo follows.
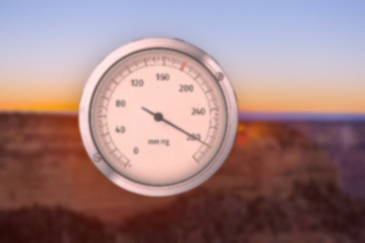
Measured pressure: 280,mmHg
